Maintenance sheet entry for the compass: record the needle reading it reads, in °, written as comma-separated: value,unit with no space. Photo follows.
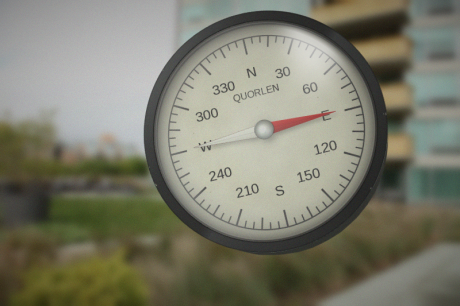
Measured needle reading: 90,°
